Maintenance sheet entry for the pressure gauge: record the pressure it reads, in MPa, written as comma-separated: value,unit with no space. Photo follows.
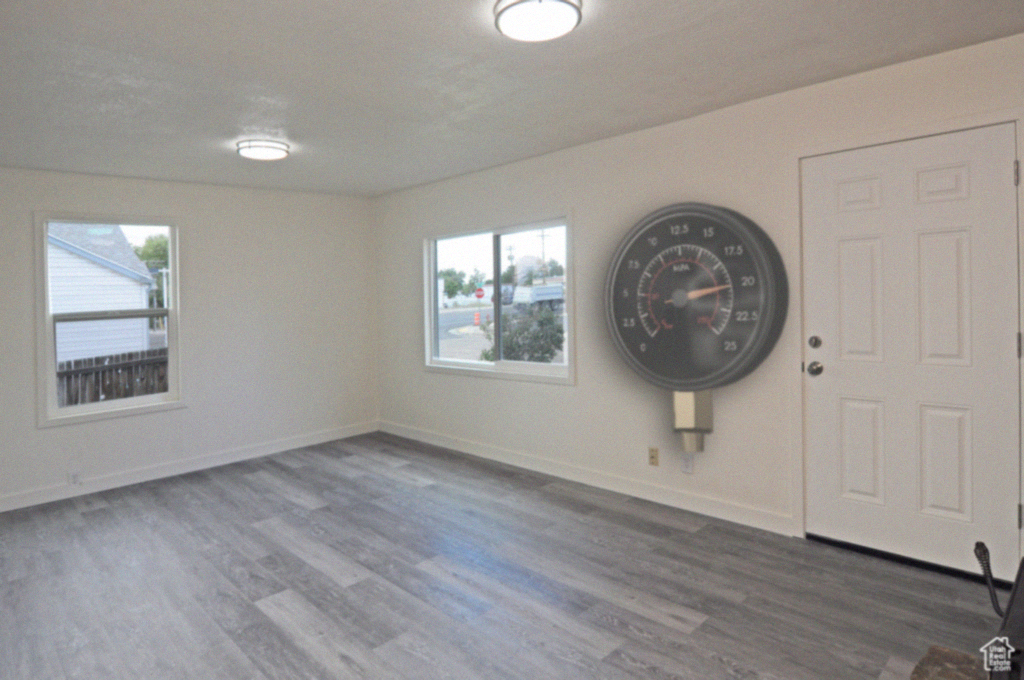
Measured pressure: 20,MPa
